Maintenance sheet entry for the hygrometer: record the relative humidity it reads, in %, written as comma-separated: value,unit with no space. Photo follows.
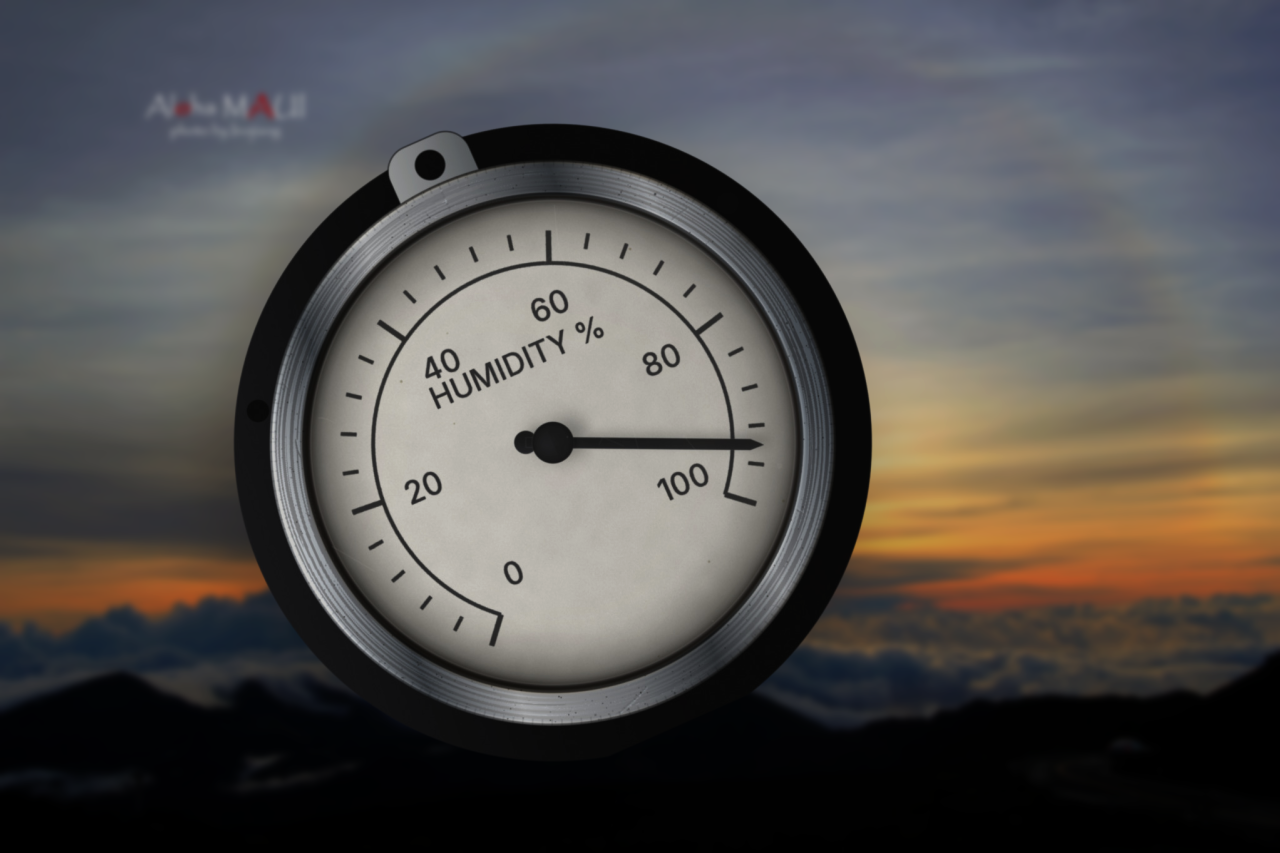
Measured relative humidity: 94,%
